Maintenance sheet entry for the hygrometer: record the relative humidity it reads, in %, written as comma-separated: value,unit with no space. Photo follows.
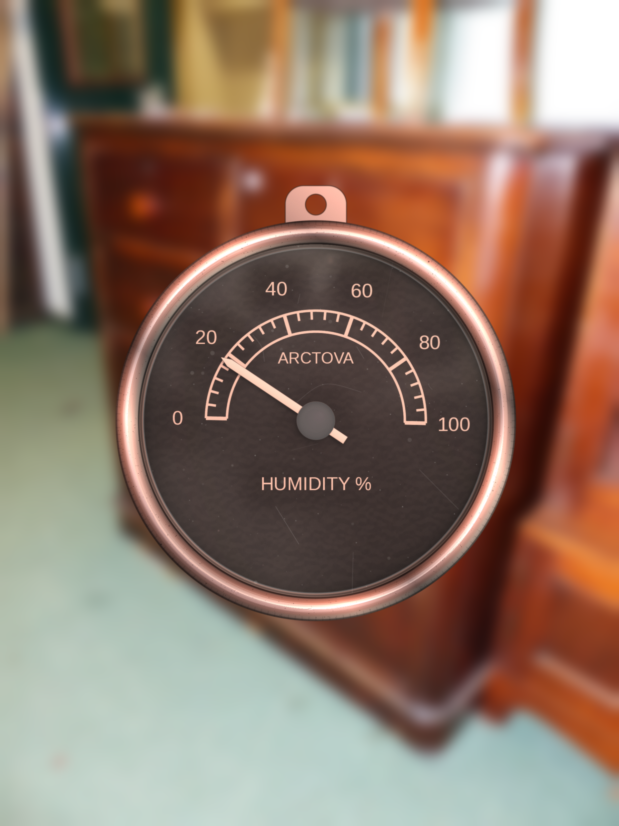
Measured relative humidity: 18,%
